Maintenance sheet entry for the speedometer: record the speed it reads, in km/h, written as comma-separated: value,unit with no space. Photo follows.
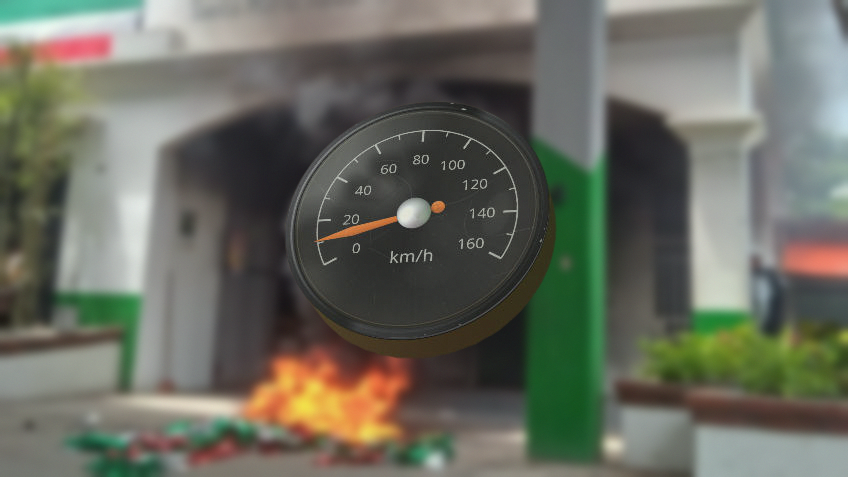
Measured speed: 10,km/h
